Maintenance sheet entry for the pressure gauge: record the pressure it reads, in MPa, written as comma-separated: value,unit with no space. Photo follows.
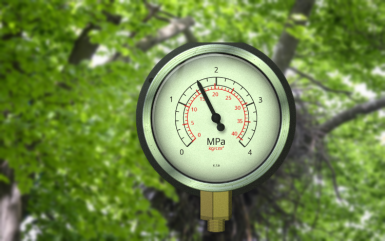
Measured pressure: 1.6,MPa
